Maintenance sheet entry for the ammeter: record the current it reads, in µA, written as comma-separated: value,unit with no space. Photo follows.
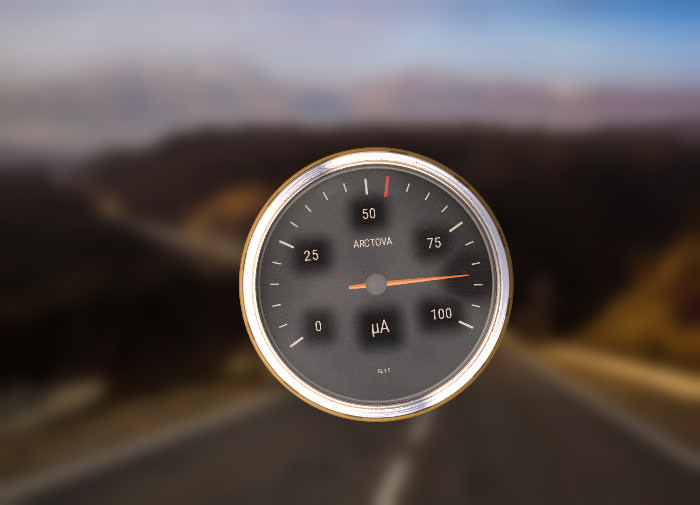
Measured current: 87.5,µA
